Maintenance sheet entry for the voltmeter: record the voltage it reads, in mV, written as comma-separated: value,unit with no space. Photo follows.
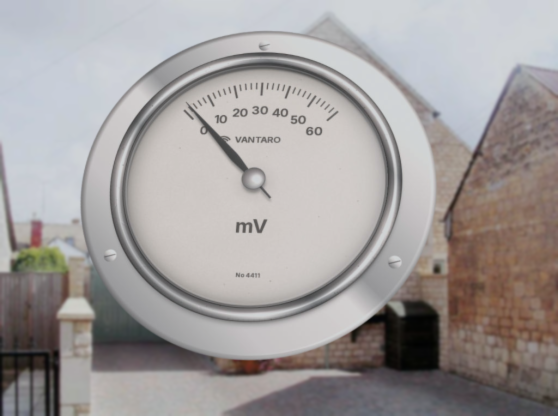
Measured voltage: 2,mV
